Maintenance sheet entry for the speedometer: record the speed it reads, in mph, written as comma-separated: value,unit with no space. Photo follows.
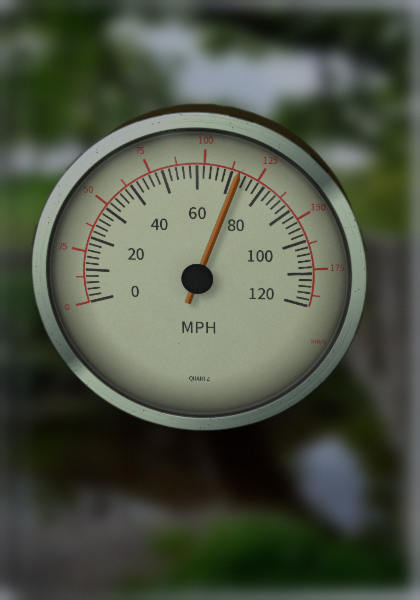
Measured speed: 72,mph
